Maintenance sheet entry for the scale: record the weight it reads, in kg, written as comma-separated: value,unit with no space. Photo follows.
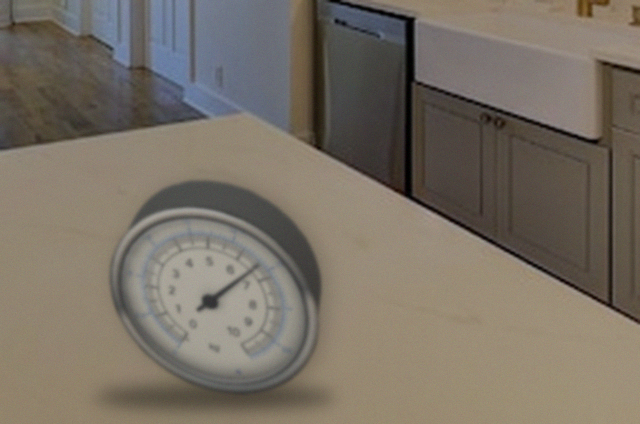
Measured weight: 6.5,kg
